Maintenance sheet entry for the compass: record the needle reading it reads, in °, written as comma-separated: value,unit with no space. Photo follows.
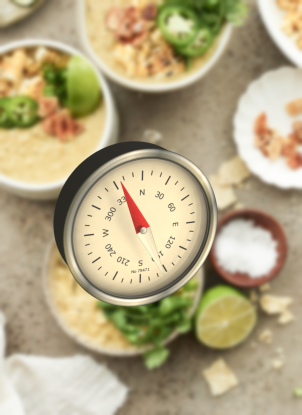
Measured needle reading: 335,°
